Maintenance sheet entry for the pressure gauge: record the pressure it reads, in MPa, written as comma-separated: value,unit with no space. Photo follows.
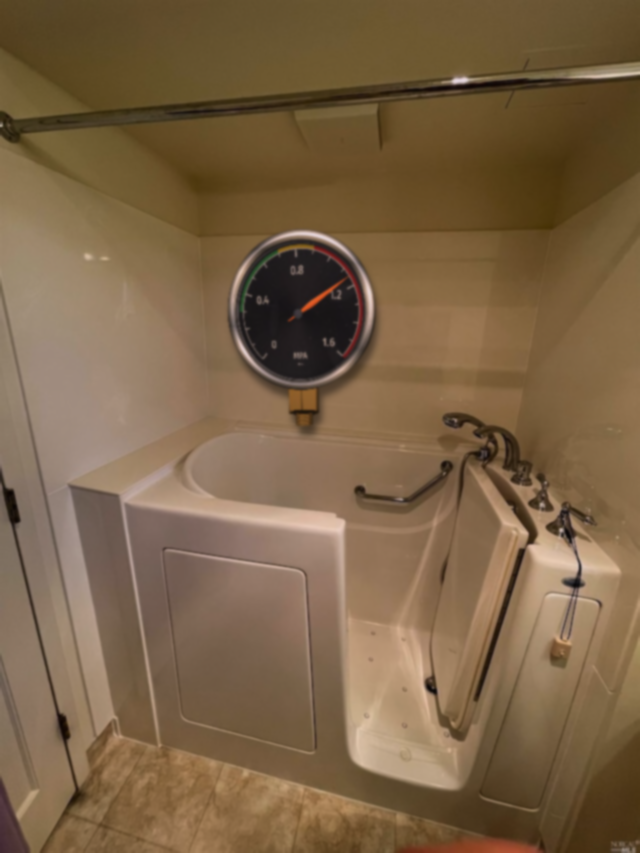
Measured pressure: 1.15,MPa
